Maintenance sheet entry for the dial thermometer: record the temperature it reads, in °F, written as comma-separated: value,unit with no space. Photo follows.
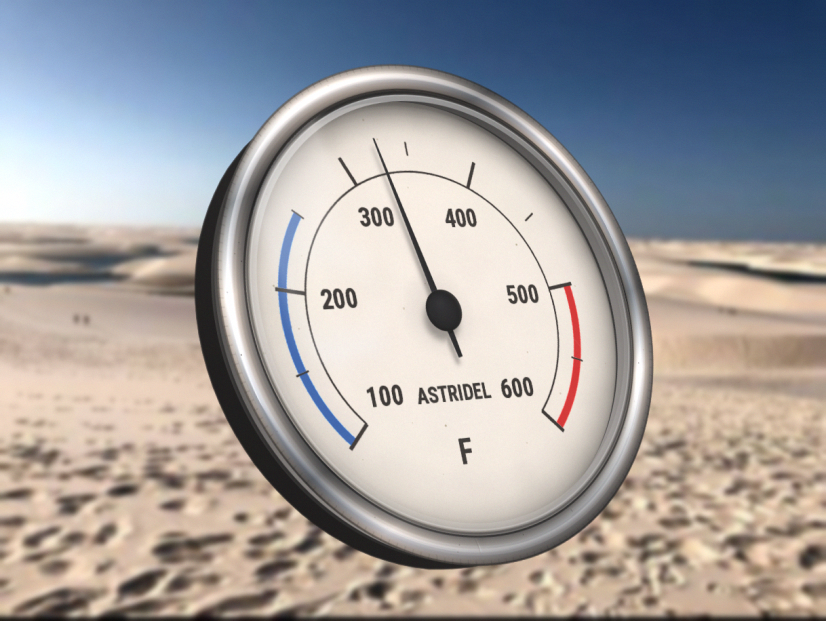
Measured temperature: 325,°F
